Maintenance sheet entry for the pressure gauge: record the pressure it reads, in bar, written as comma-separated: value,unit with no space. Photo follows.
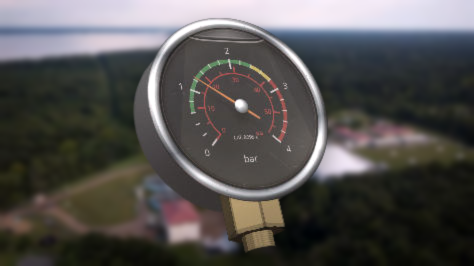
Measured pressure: 1.2,bar
